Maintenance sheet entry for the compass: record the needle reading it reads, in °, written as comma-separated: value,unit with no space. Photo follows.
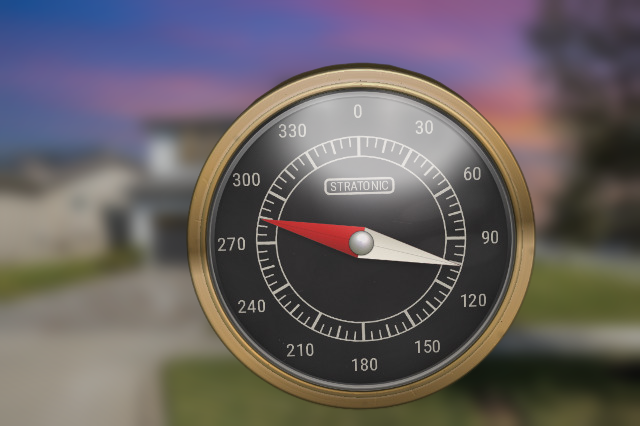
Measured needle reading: 285,°
